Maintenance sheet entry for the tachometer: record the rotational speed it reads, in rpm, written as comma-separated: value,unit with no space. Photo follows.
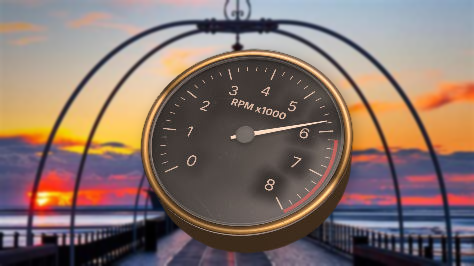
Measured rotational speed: 5800,rpm
